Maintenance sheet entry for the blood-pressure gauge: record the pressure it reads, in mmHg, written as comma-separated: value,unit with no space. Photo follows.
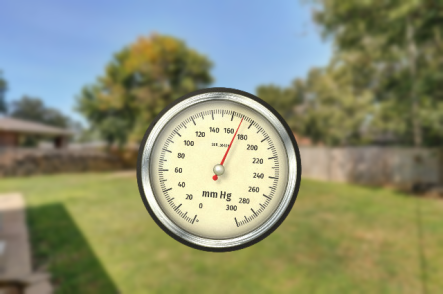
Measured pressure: 170,mmHg
